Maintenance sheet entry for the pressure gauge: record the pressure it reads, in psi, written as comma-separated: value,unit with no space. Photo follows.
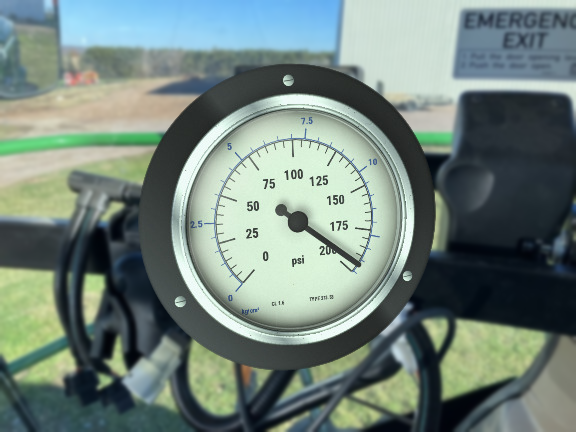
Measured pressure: 195,psi
